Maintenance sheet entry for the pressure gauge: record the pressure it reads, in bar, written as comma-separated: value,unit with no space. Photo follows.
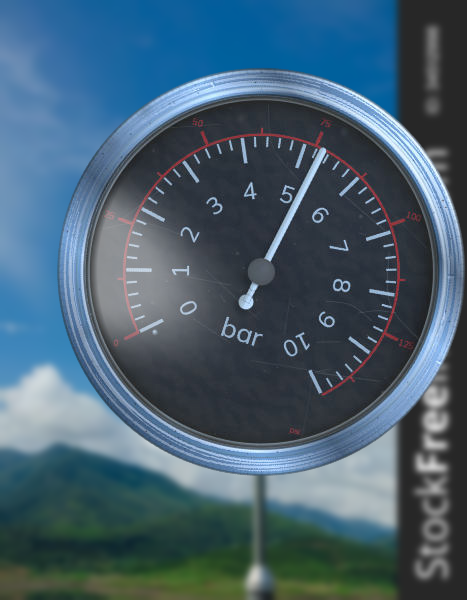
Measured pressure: 5.3,bar
